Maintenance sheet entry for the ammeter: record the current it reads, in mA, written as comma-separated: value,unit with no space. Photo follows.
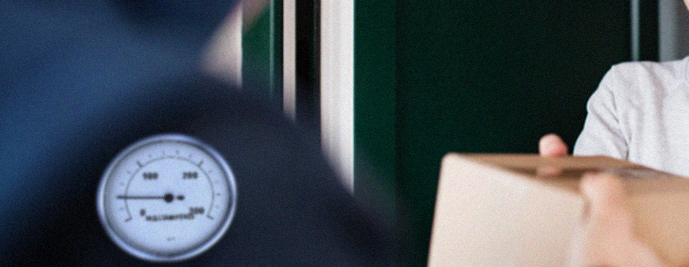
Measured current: 40,mA
